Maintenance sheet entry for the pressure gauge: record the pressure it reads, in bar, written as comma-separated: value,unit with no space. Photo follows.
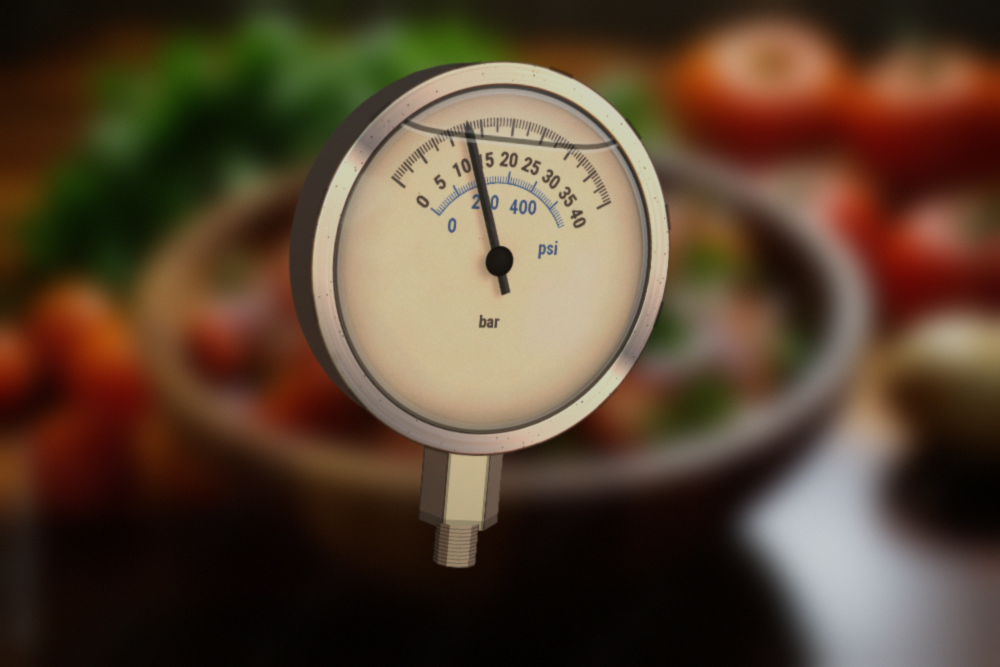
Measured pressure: 12.5,bar
